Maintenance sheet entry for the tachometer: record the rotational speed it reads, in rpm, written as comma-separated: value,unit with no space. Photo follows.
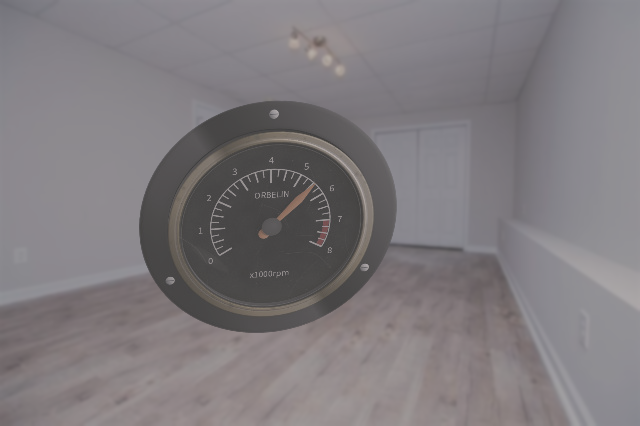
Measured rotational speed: 5500,rpm
